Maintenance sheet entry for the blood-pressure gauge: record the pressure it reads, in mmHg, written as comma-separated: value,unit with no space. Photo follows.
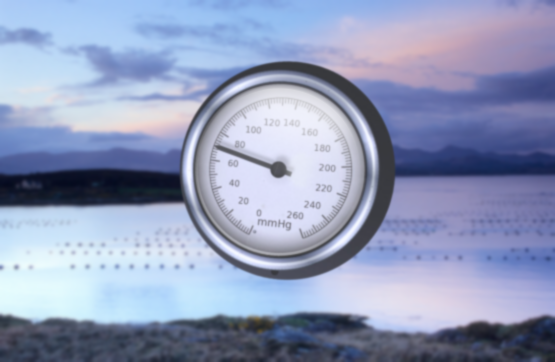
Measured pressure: 70,mmHg
